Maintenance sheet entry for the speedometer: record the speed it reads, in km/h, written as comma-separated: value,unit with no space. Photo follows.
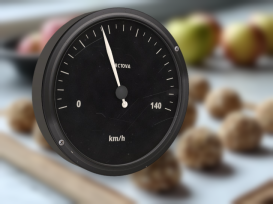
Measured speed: 55,km/h
